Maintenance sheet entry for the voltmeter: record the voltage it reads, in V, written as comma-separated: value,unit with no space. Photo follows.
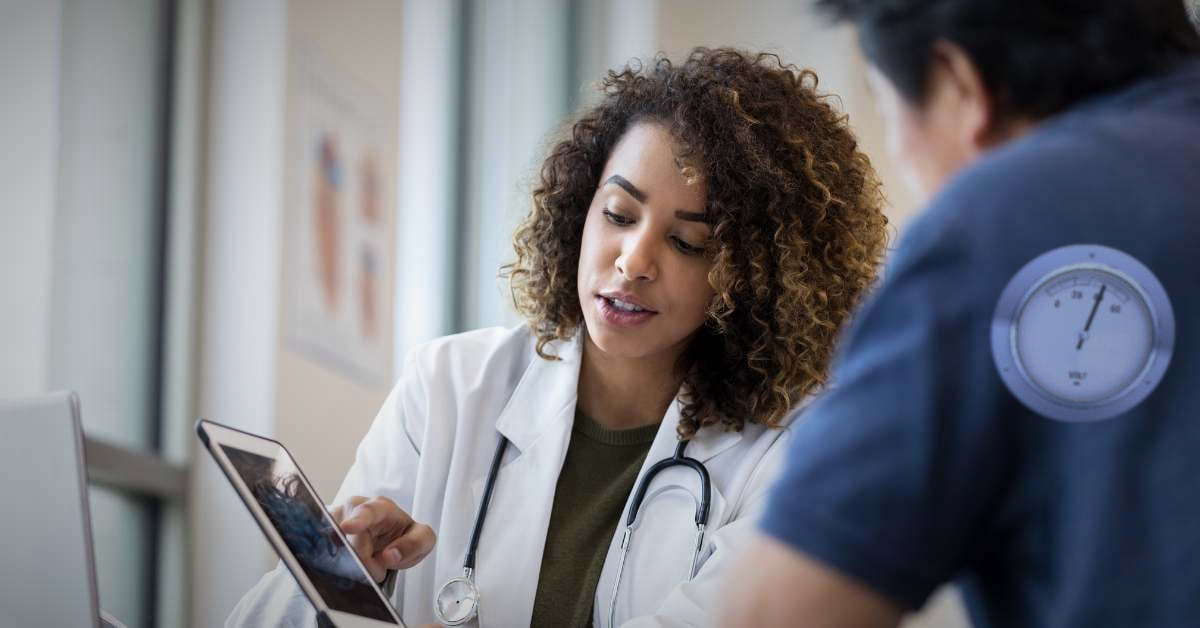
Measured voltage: 40,V
